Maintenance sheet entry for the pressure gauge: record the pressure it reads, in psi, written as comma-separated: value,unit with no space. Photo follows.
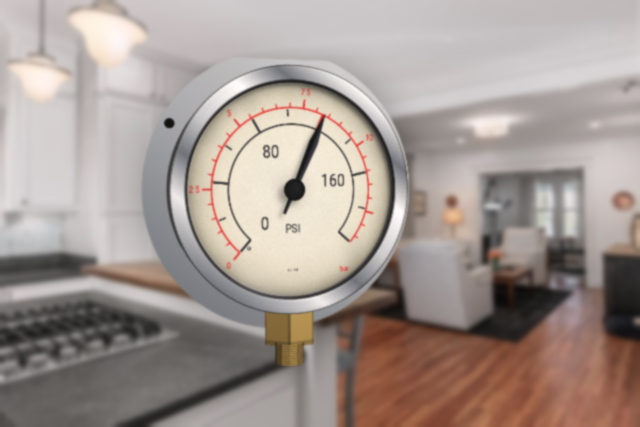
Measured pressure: 120,psi
